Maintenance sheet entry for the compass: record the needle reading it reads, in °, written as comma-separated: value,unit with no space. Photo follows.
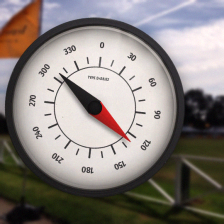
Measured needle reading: 127.5,°
